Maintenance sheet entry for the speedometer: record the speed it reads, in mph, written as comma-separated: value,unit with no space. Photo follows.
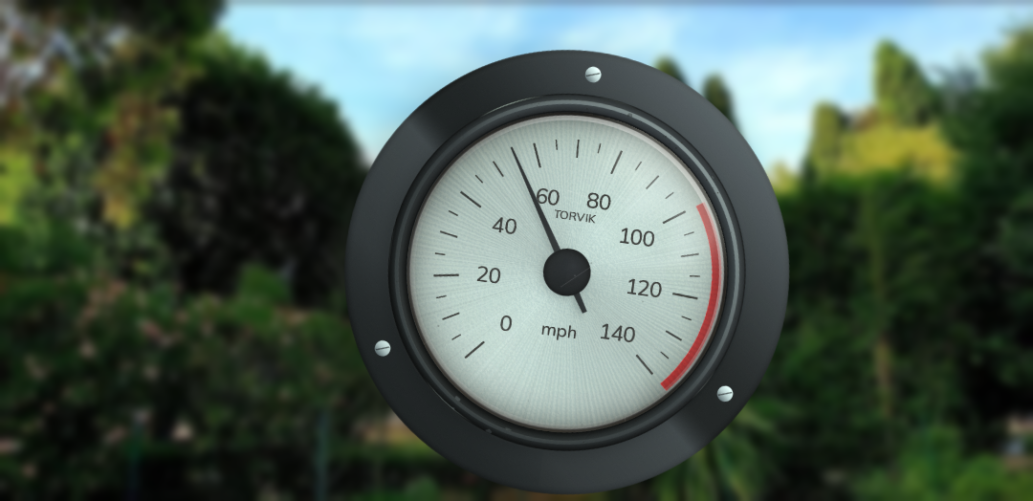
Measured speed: 55,mph
